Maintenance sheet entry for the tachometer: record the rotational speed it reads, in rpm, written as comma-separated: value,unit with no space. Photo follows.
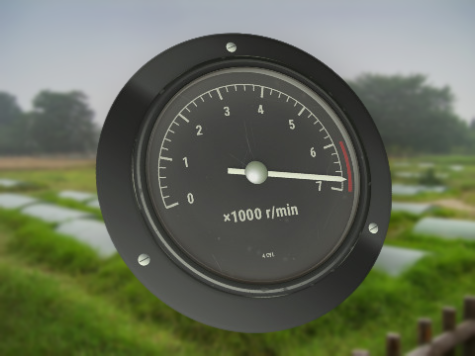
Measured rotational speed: 6800,rpm
